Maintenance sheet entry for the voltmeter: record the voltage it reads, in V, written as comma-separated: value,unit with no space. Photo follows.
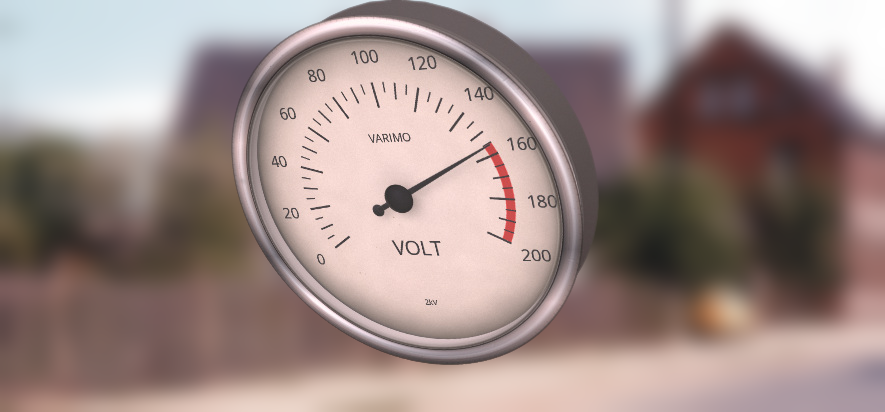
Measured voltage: 155,V
